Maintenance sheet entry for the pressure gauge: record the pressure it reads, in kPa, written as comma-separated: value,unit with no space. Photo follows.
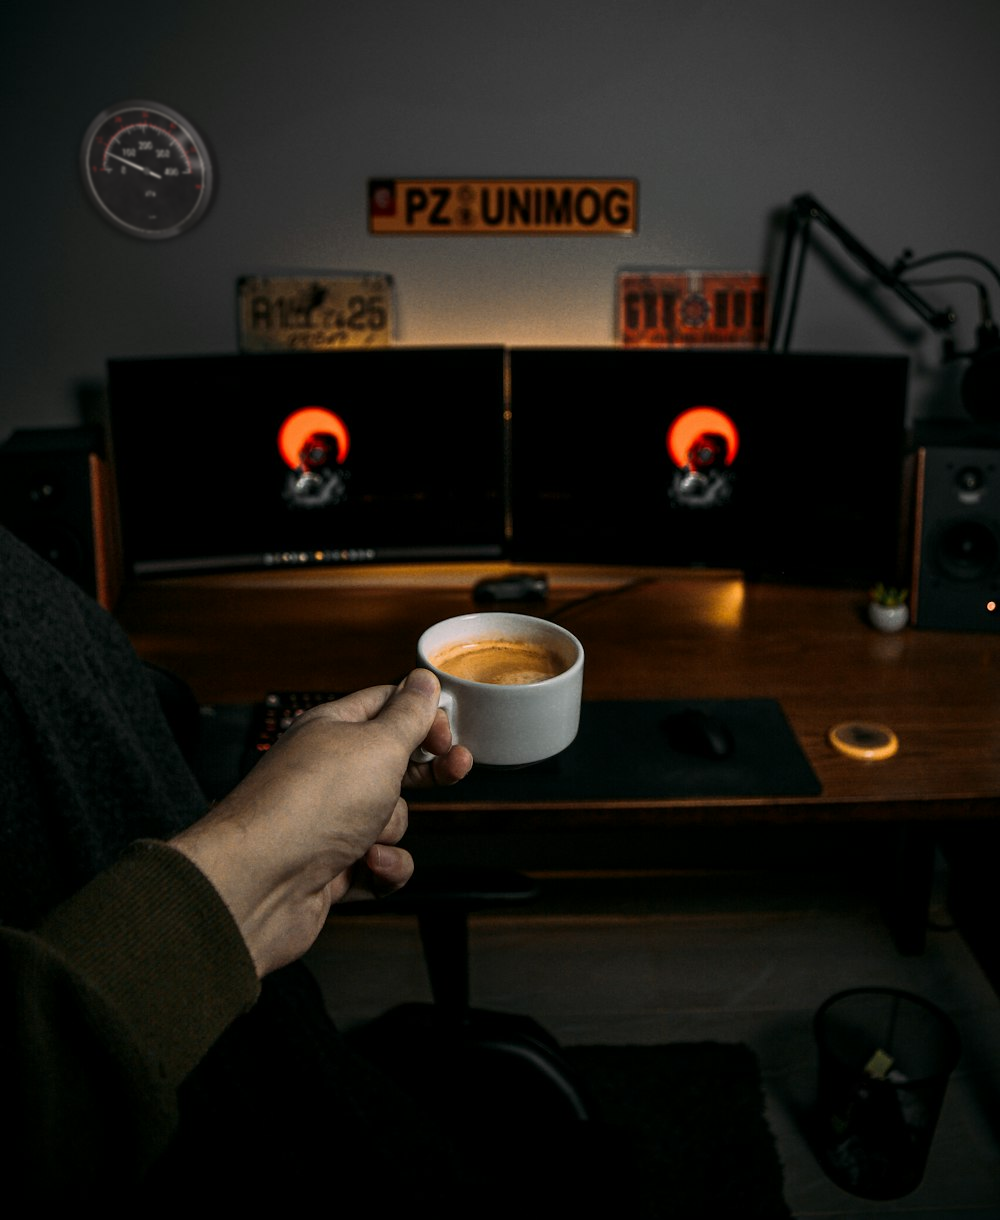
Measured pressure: 50,kPa
